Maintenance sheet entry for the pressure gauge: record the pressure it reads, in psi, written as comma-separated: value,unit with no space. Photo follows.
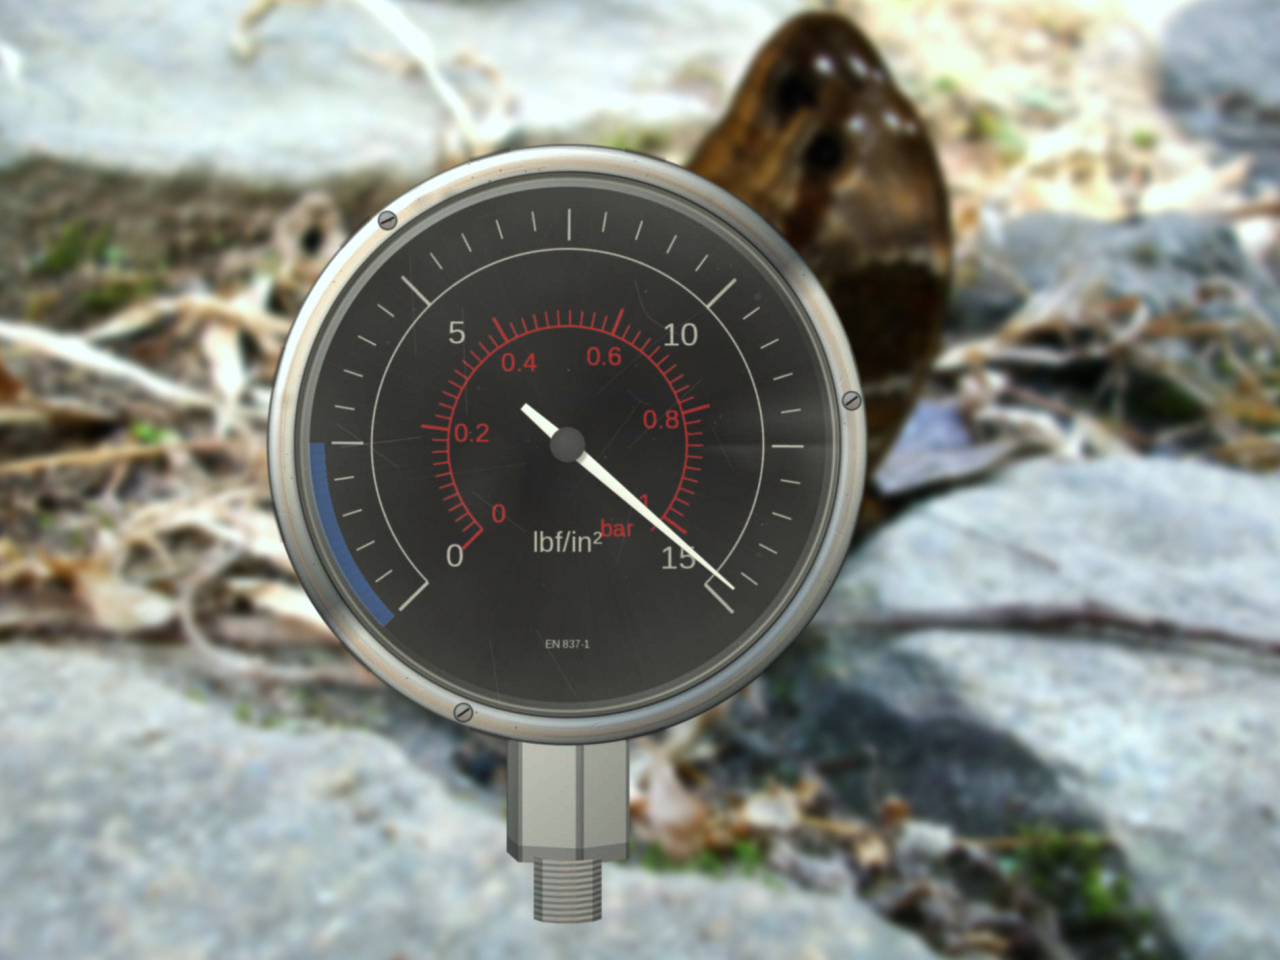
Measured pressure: 14.75,psi
